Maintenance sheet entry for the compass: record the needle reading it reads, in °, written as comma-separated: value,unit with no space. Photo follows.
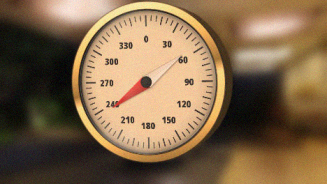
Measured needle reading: 235,°
